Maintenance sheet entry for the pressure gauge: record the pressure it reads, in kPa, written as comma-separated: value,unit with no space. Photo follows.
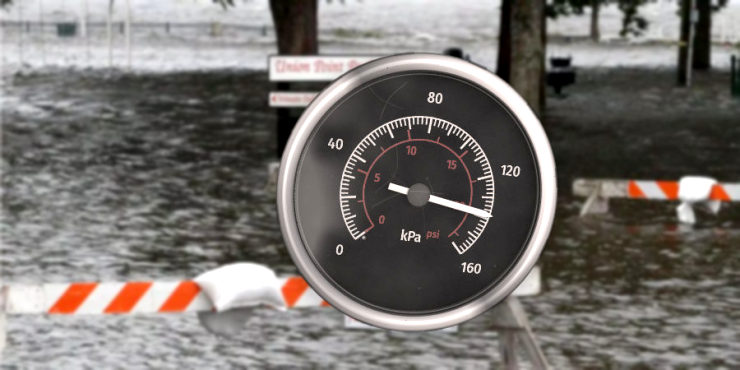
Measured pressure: 138,kPa
